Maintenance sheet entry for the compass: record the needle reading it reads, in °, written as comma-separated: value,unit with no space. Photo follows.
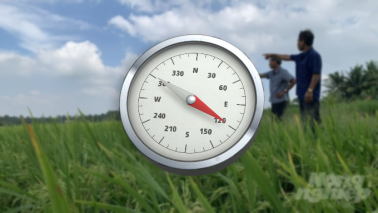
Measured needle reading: 120,°
